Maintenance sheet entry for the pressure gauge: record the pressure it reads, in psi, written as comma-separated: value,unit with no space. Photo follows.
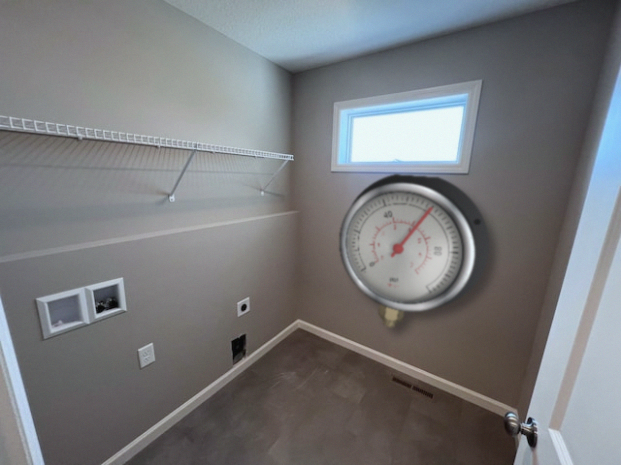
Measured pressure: 60,psi
